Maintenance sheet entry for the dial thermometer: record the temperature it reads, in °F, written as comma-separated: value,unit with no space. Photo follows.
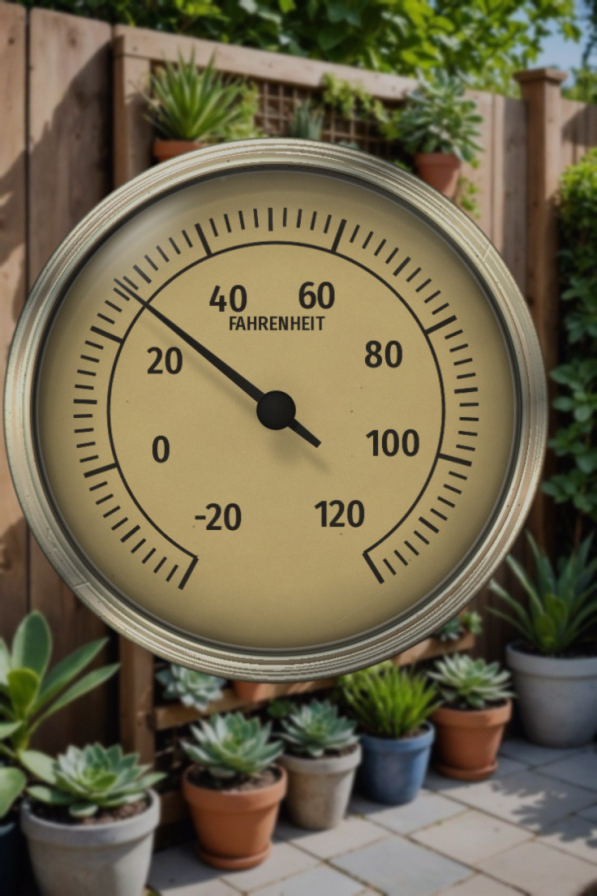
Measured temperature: 27,°F
